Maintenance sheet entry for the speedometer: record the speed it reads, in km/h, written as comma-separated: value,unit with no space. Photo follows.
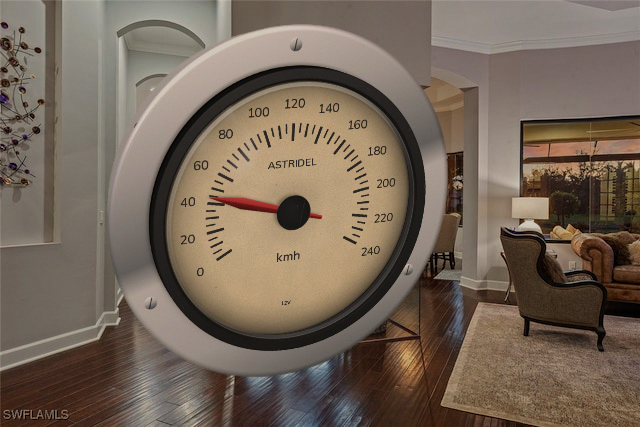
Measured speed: 45,km/h
